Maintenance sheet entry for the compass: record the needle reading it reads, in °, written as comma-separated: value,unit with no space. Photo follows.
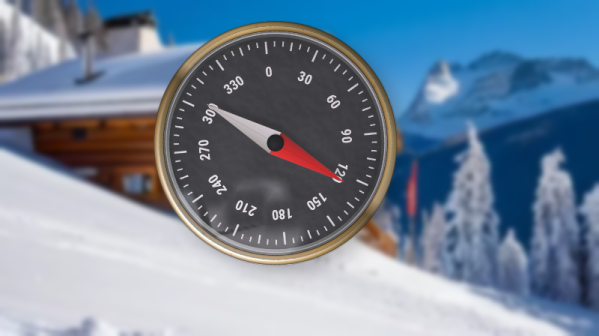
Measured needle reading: 125,°
